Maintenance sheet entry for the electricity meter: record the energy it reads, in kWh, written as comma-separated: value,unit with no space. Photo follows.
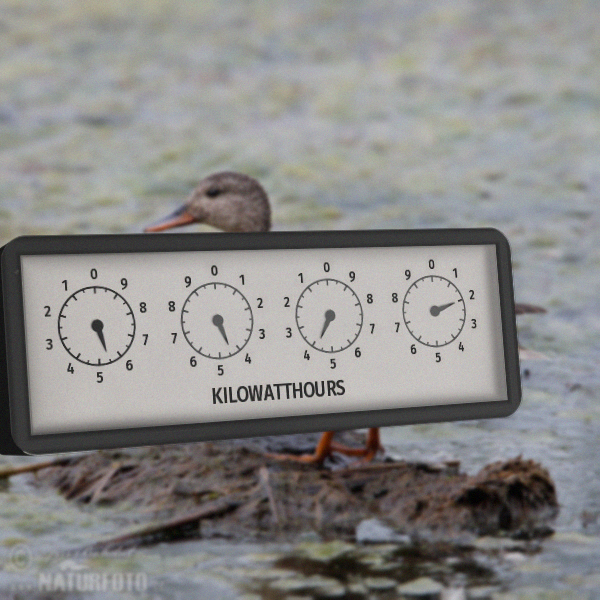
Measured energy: 5442,kWh
